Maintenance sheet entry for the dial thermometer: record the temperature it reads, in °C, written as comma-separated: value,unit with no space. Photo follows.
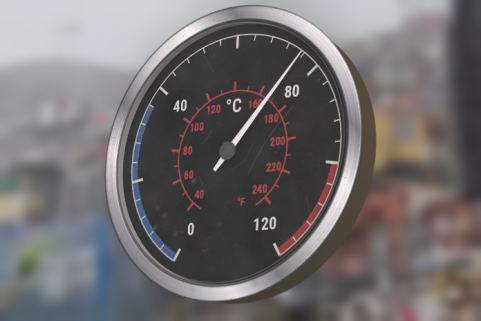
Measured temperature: 76,°C
